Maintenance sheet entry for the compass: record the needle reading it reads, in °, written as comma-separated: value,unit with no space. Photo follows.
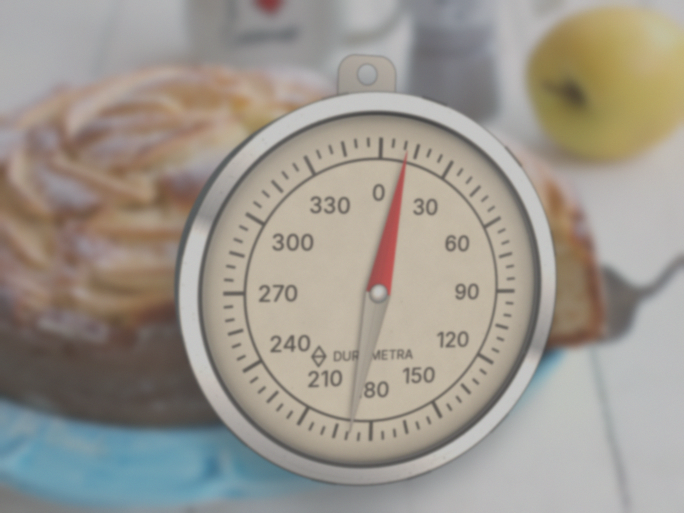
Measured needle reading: 10,°
